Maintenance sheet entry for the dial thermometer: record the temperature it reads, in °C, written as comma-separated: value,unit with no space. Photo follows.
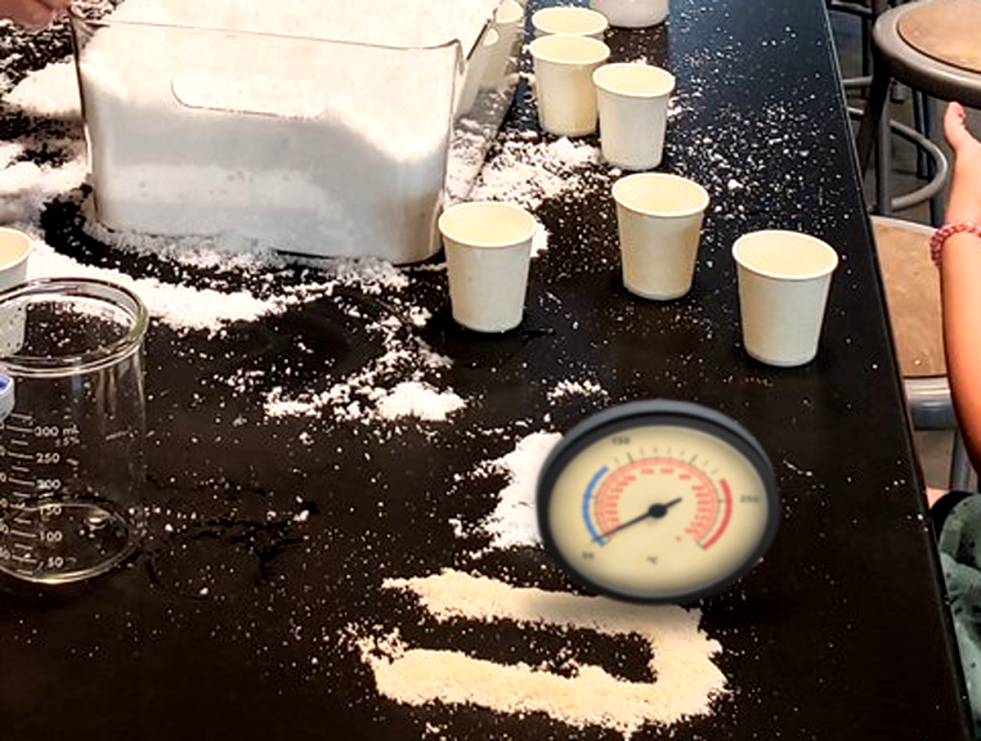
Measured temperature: 60,°C
